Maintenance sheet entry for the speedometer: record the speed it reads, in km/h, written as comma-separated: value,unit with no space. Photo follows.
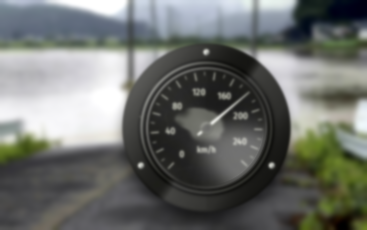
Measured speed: 180,km/h
